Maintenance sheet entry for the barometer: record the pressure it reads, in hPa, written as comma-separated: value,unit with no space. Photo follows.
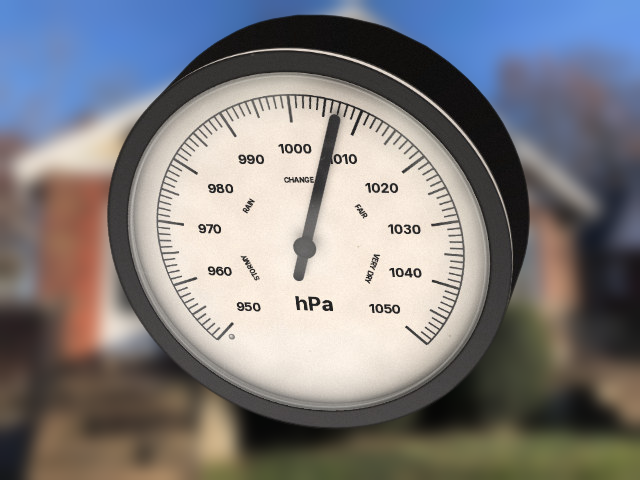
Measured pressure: 1007,hPa
